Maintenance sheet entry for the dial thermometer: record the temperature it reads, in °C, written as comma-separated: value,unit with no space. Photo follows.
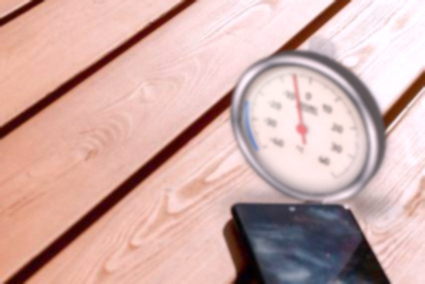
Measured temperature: -5,°C
